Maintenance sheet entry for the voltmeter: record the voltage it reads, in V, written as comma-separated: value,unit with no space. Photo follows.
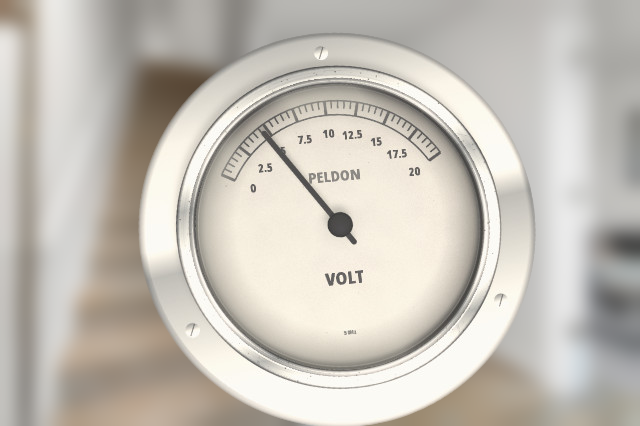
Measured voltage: 4.5,V
